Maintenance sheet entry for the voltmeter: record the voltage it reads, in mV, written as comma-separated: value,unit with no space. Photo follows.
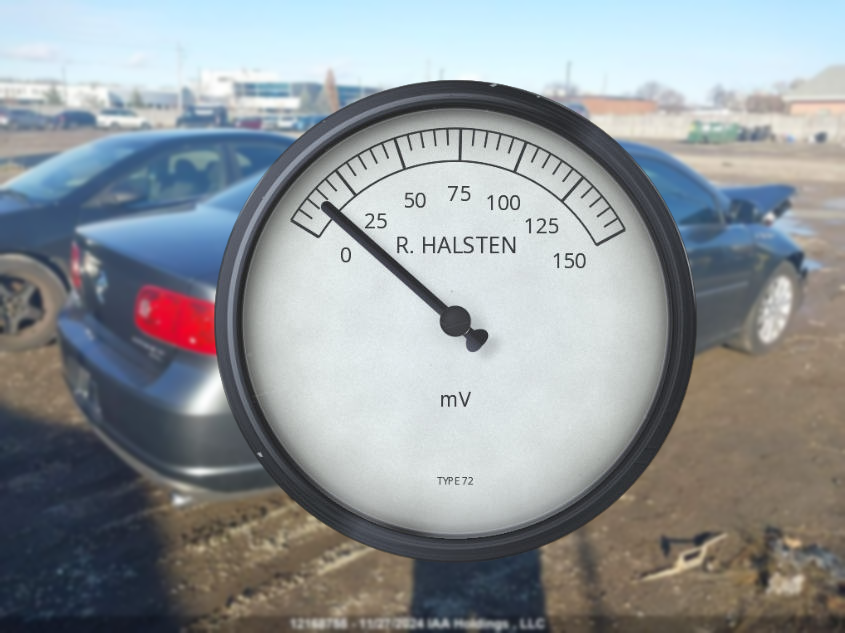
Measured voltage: 12.5,mV
